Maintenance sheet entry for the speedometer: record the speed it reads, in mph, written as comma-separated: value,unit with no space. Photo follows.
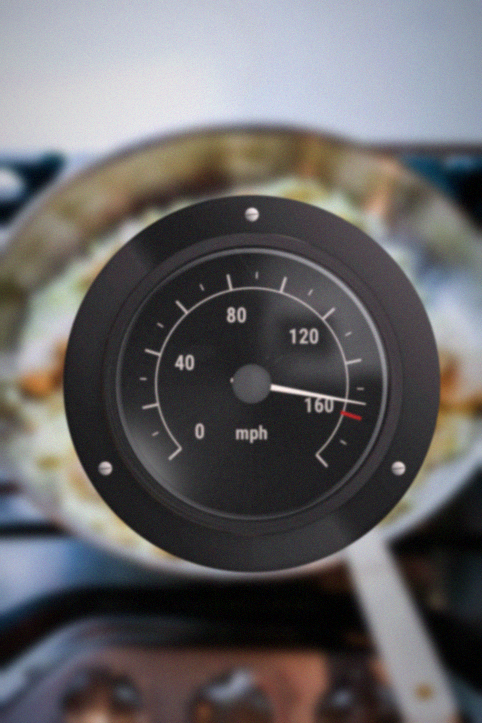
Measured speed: 155,mph
